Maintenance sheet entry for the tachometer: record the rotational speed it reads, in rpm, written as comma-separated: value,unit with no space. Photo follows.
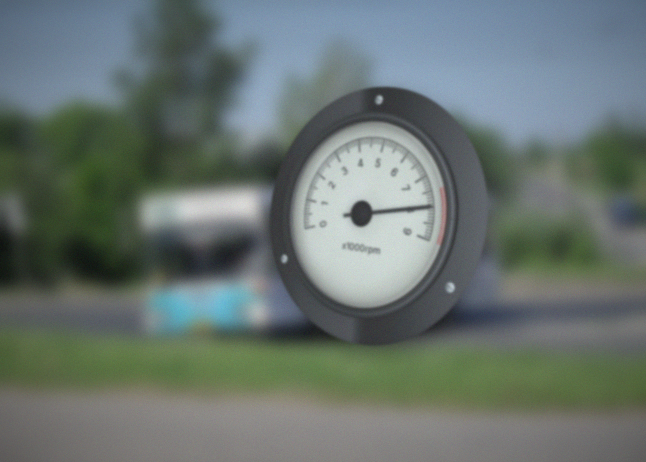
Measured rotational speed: 8000,rpm
